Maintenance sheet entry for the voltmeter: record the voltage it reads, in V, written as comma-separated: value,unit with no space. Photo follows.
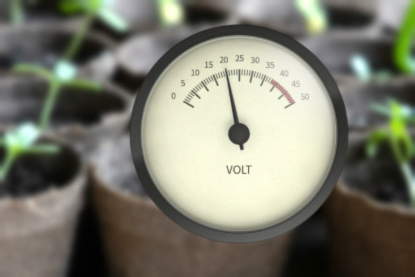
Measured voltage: 20,V
